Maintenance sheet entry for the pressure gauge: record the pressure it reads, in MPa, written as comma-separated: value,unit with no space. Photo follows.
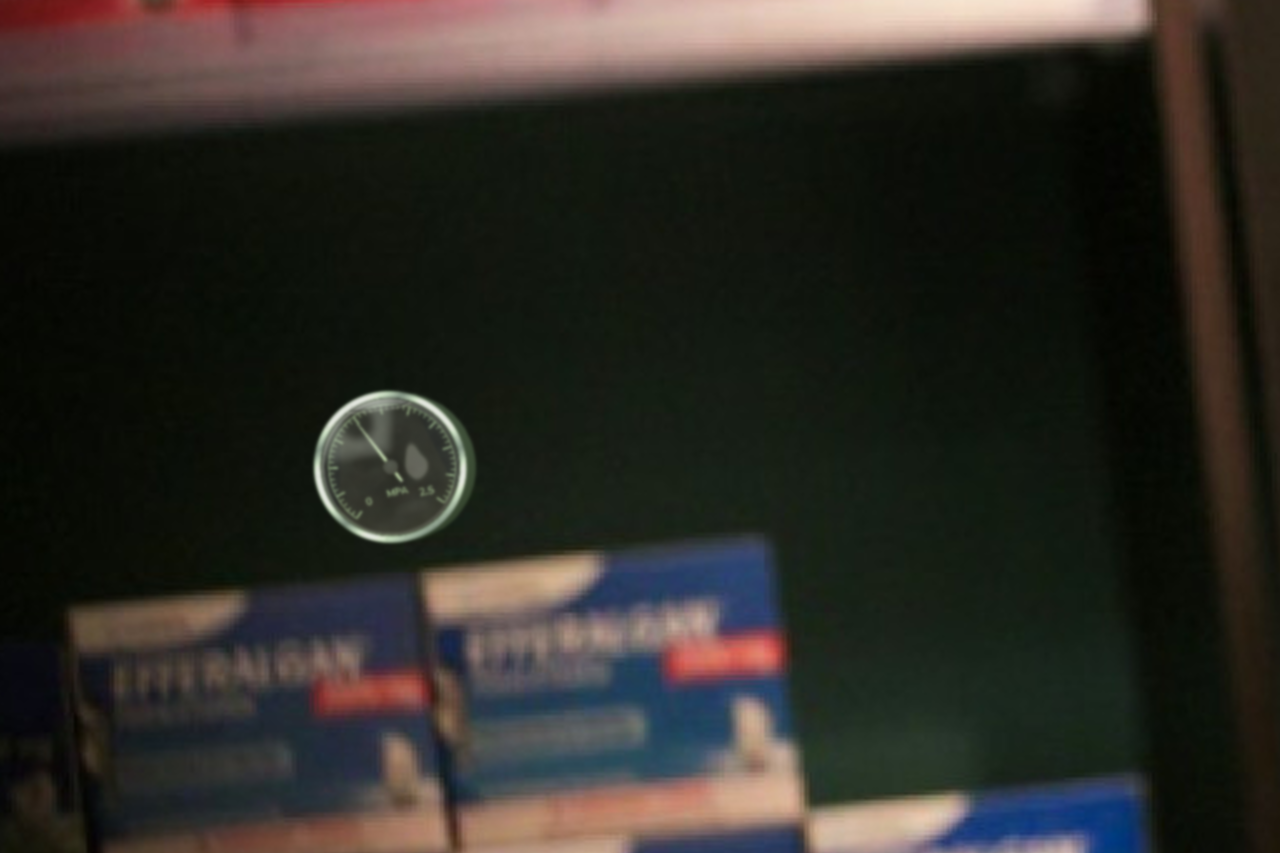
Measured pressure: 1,MPa
